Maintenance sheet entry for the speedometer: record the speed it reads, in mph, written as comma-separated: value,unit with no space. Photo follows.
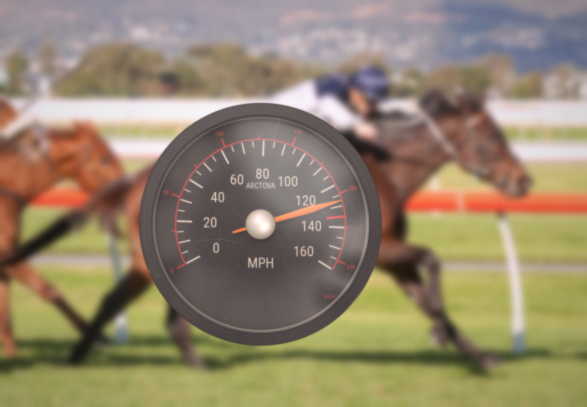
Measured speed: 127.5,mph
